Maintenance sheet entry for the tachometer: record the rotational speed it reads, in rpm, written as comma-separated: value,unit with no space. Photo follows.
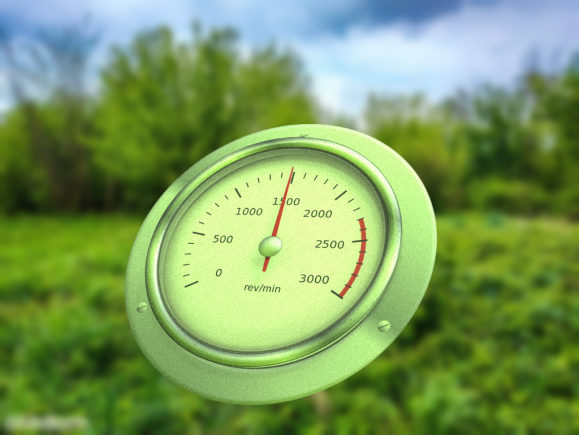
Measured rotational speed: 1500,rpm
